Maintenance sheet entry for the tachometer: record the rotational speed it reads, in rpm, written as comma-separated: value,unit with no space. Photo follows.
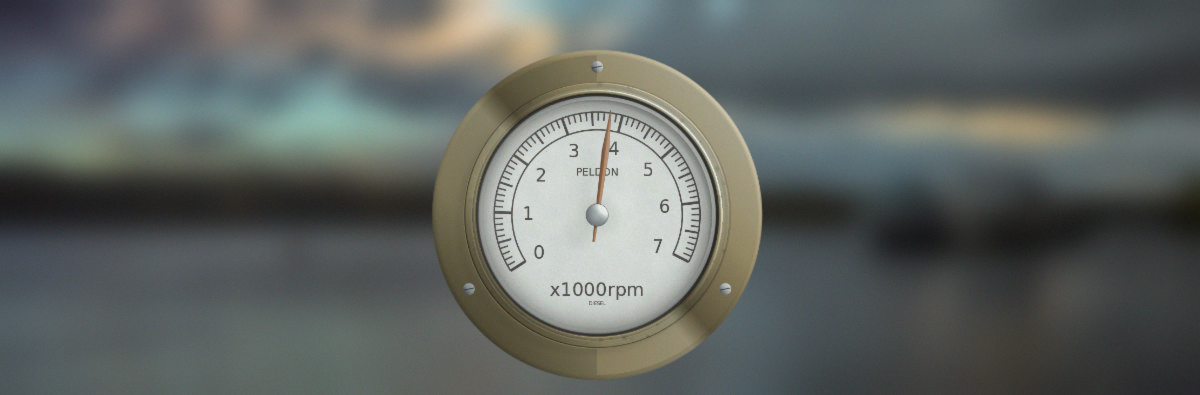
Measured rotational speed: 3800,rpm
